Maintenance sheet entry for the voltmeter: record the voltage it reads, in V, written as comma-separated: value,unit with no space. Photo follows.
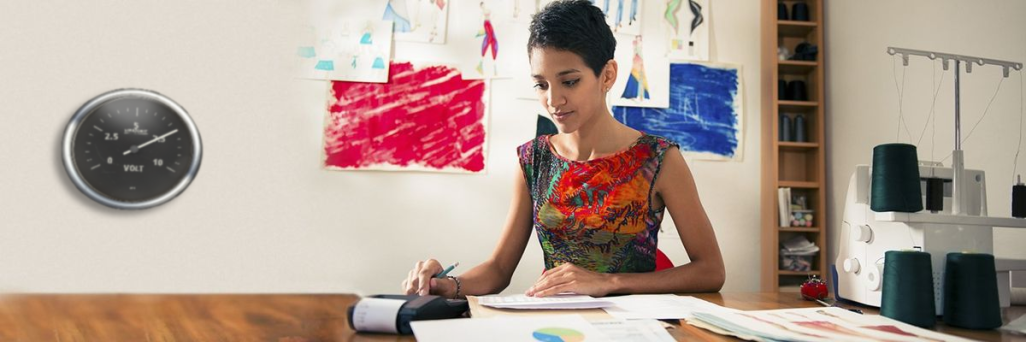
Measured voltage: 7.5,V
